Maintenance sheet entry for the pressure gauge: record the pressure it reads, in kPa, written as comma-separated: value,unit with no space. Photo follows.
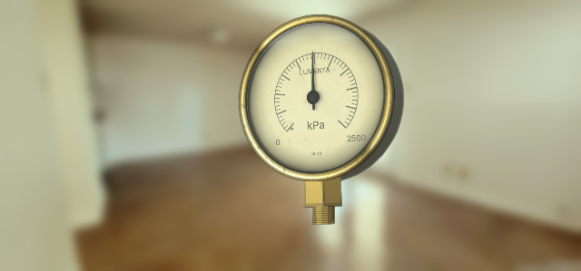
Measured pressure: 1250,kPa
